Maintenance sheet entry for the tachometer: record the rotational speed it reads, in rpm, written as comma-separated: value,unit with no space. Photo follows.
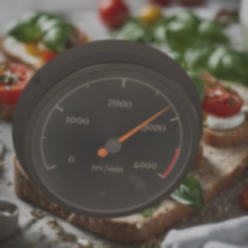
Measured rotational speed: 2750,rpm
